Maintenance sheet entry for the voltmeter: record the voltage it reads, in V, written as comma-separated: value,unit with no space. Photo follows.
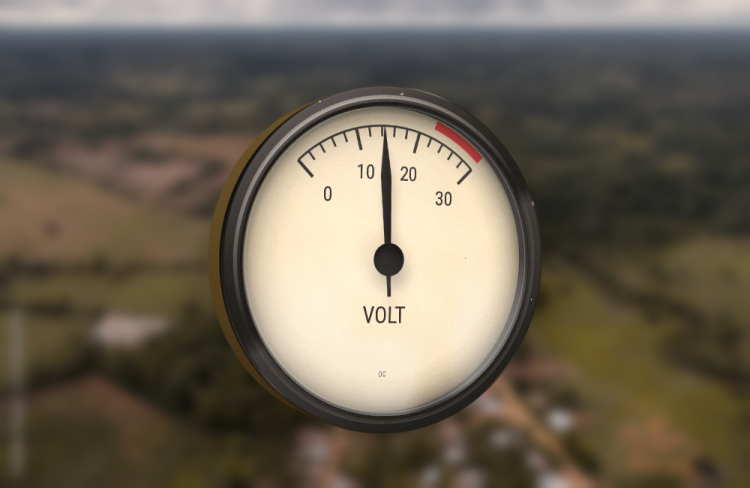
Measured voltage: 14,V
